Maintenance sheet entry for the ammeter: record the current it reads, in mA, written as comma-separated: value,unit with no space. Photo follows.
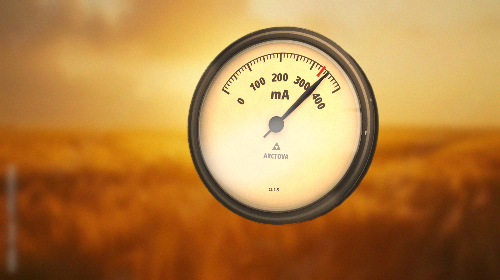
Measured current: 350,mA
